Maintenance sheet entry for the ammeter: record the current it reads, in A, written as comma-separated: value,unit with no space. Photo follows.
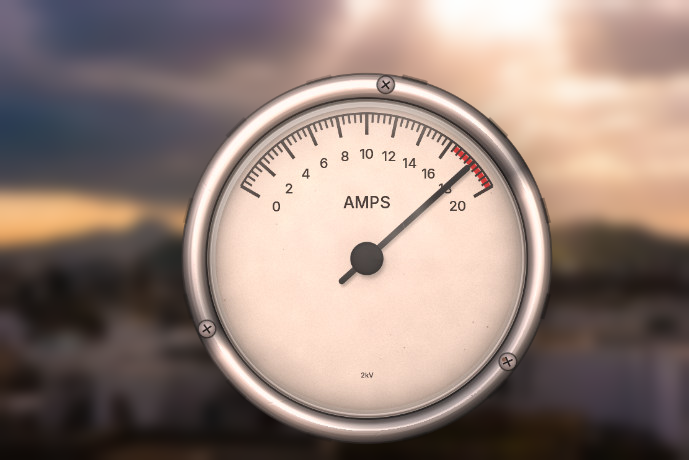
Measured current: 18,A
